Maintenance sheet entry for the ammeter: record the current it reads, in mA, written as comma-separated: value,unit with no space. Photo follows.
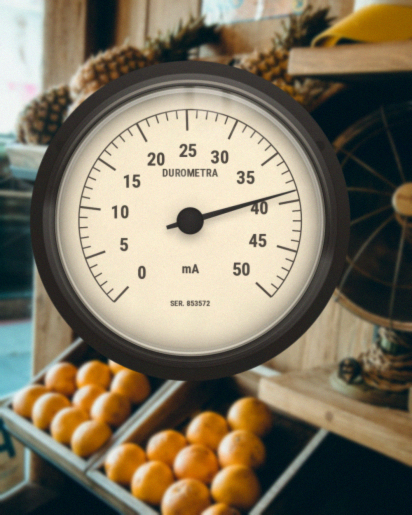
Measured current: 39,mA
